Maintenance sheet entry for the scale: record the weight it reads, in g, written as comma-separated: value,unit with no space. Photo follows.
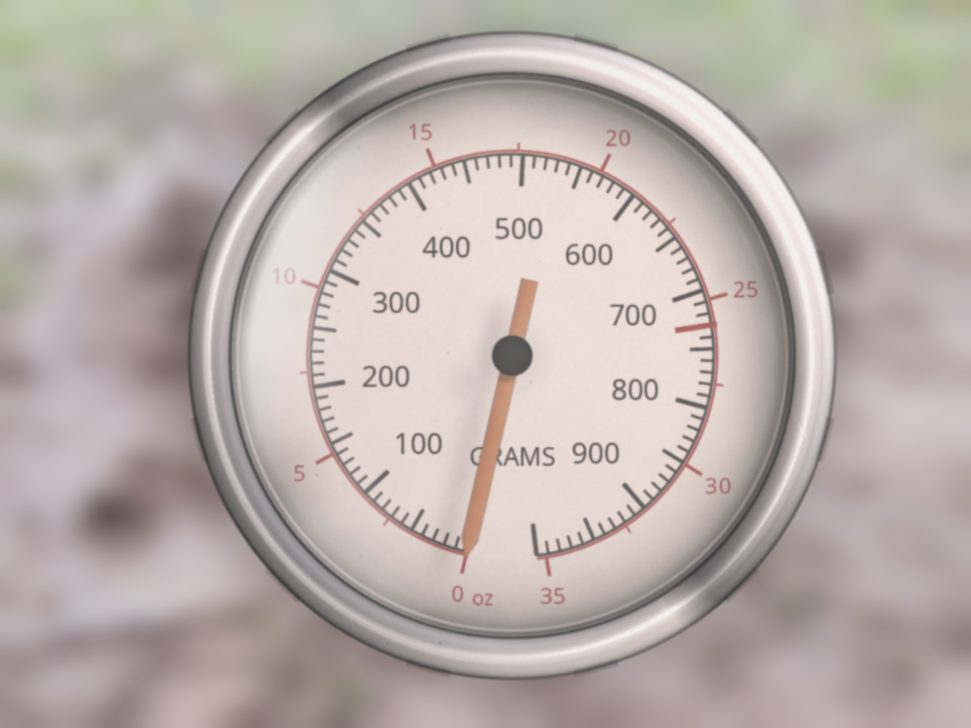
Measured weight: 0,g
